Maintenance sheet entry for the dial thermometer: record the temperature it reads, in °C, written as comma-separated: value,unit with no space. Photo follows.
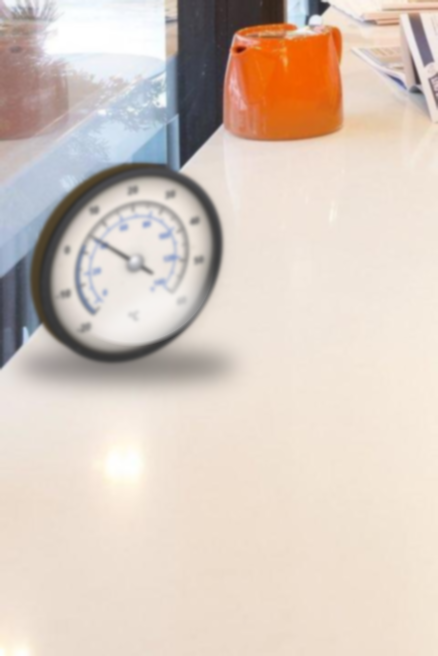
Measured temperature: 5,°C
